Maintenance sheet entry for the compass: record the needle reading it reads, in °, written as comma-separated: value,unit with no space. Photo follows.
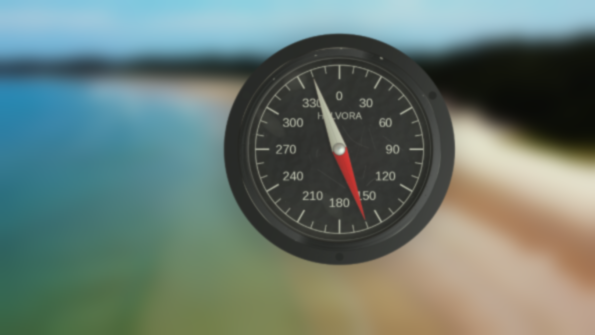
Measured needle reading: 160,°
